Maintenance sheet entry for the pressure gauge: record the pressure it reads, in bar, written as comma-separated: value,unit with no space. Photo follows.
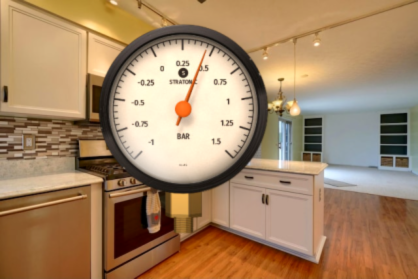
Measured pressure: 0.45,bar
